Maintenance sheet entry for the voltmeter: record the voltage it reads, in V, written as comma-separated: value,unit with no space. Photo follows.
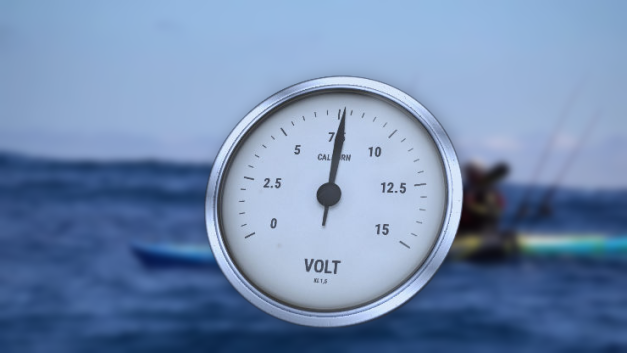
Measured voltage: 7.75,V
